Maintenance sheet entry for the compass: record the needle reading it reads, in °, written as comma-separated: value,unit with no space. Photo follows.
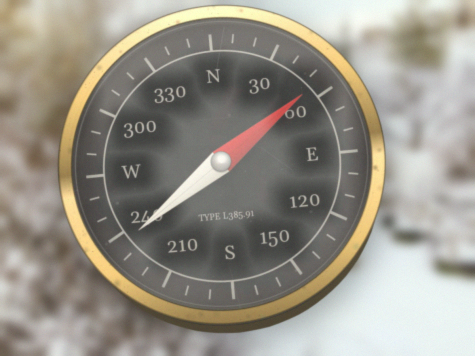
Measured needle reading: 55,°
